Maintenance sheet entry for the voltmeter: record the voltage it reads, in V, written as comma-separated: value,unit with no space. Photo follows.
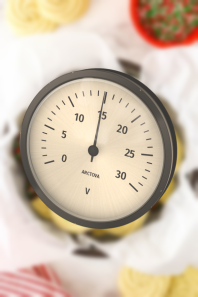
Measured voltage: 15,V
